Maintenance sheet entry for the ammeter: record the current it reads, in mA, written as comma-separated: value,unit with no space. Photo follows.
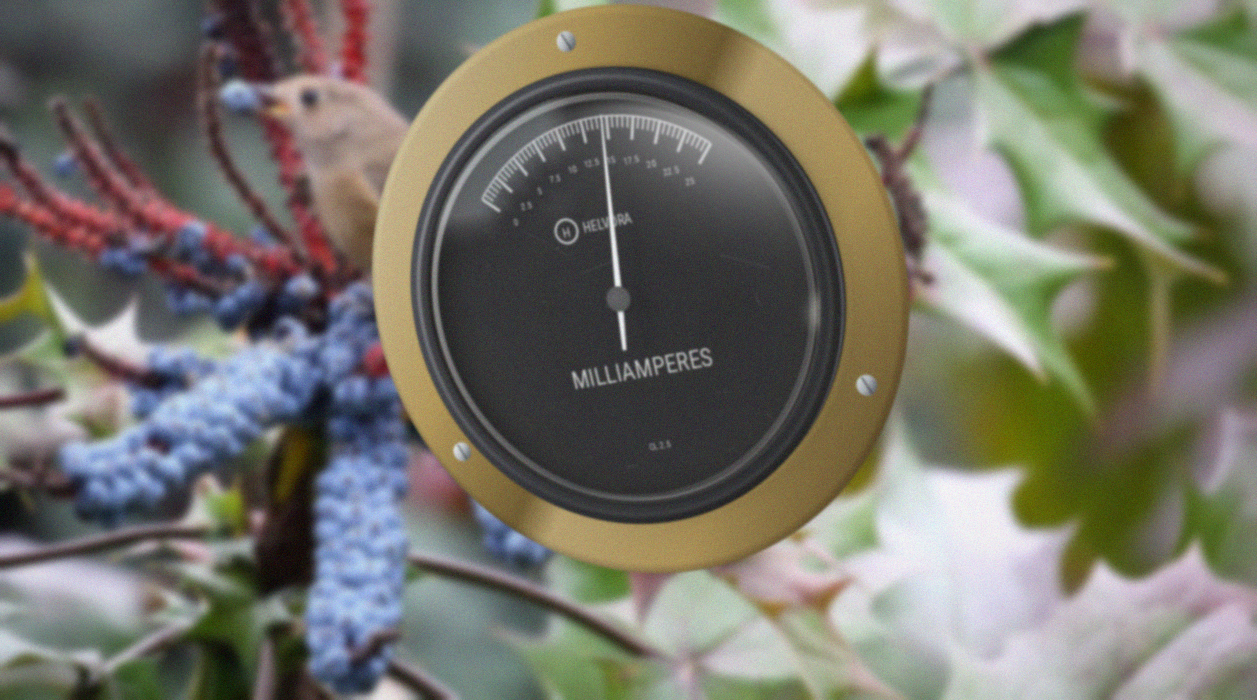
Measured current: 15,mA
